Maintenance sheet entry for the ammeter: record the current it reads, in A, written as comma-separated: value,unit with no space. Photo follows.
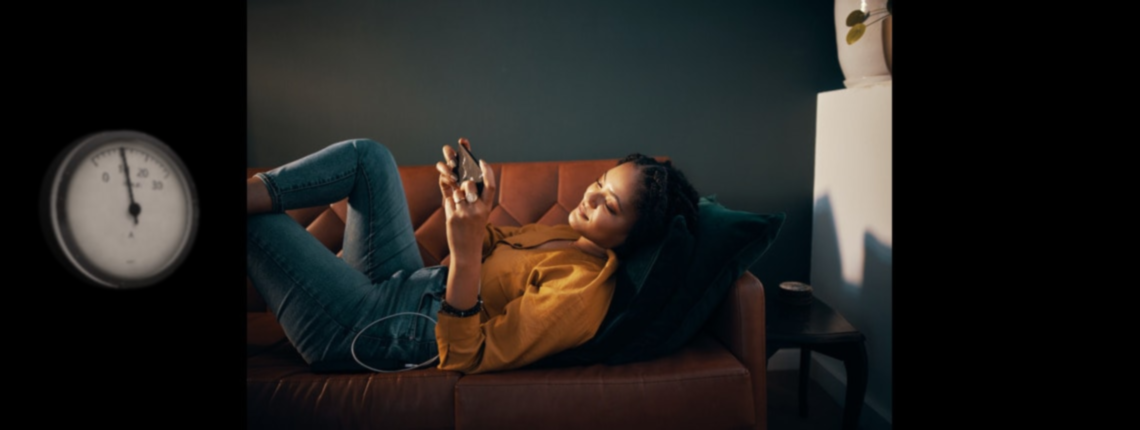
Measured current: 10,A
